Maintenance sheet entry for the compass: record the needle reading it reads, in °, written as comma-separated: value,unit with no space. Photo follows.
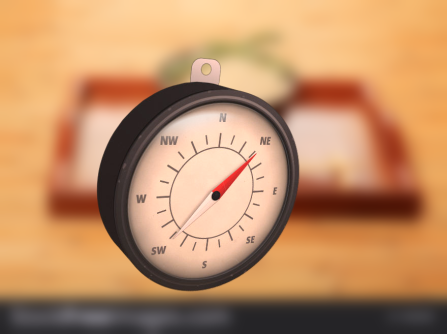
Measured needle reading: 45,°
